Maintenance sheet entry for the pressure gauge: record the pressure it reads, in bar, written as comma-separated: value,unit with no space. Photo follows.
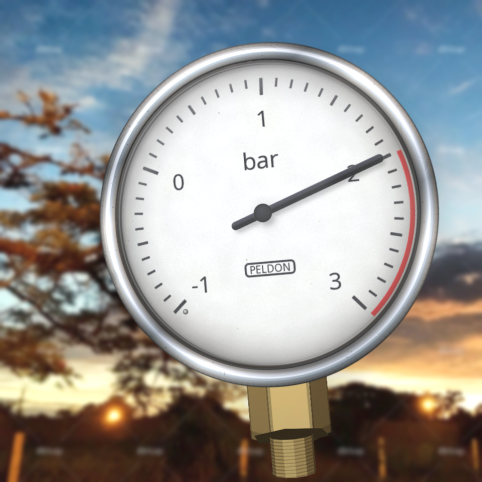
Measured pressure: 2,bar
